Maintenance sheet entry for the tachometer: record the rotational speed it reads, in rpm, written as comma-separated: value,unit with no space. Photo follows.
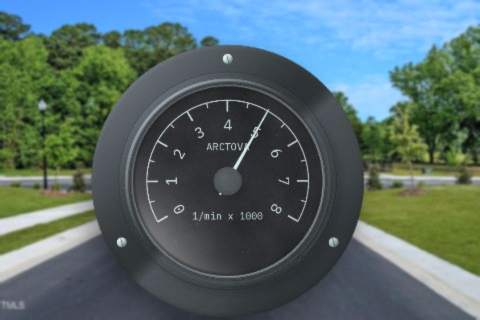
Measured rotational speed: 5000,rpm
